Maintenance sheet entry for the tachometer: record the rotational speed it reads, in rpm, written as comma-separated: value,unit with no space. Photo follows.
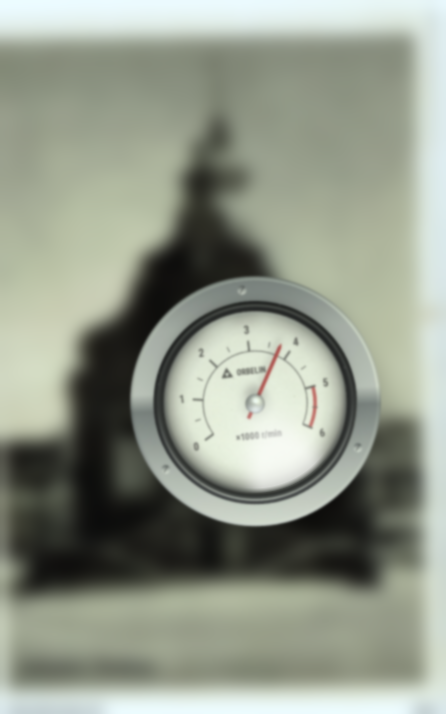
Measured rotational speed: 3750,rpm
